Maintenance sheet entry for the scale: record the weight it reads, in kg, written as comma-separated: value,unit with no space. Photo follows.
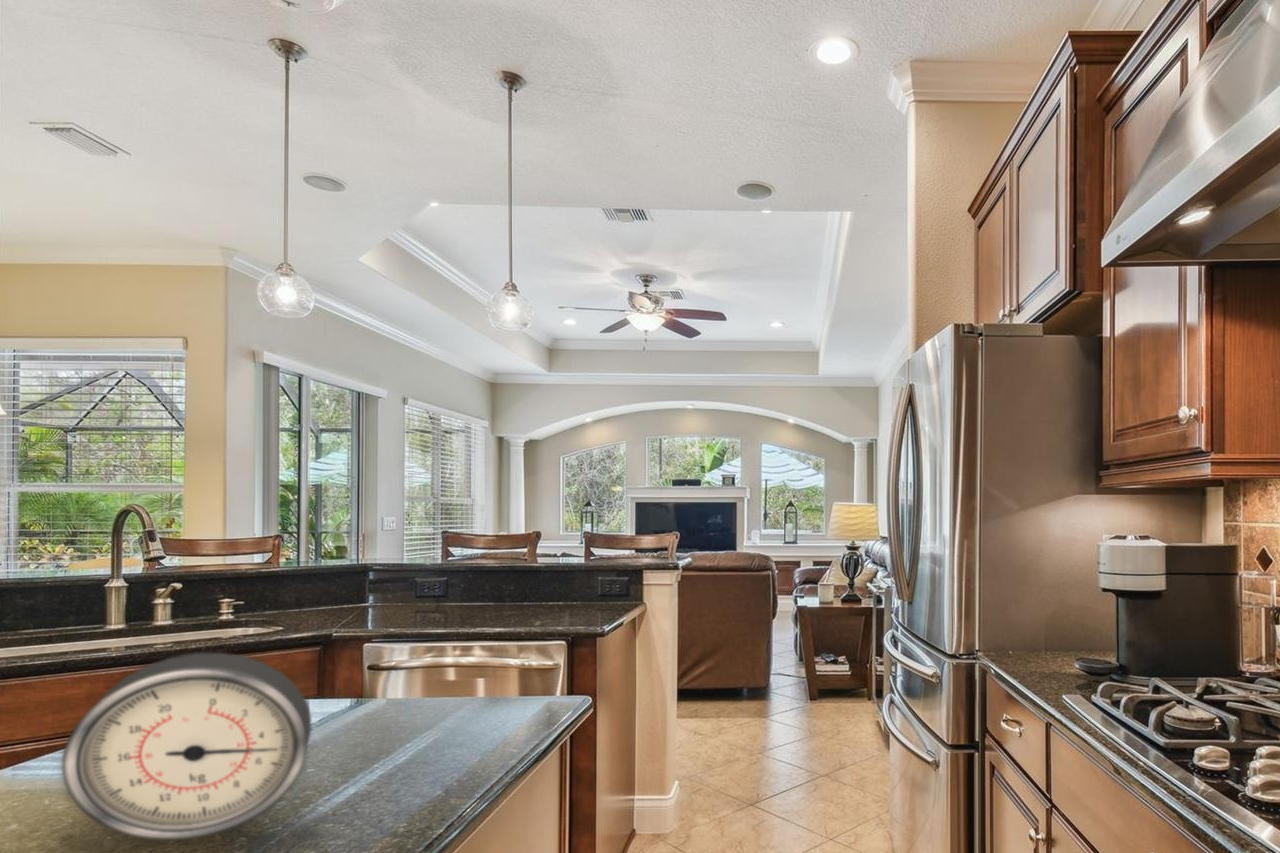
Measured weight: 5,kg
